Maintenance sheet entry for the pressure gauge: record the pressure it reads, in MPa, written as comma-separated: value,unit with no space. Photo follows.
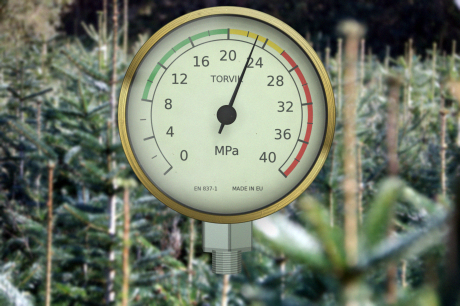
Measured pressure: 23,MPa
